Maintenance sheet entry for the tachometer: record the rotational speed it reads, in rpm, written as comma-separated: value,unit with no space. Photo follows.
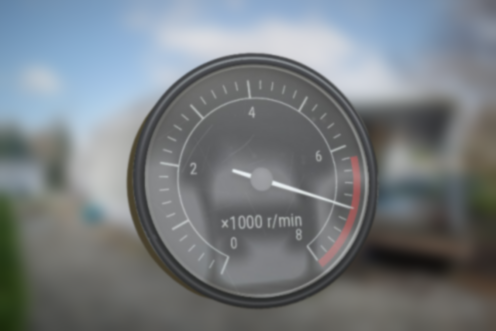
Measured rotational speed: 7000,rpm
